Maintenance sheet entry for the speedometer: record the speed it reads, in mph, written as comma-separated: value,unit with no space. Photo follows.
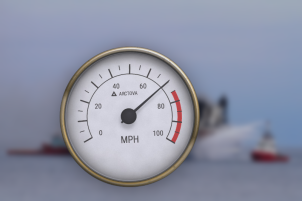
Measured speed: 70,mph
